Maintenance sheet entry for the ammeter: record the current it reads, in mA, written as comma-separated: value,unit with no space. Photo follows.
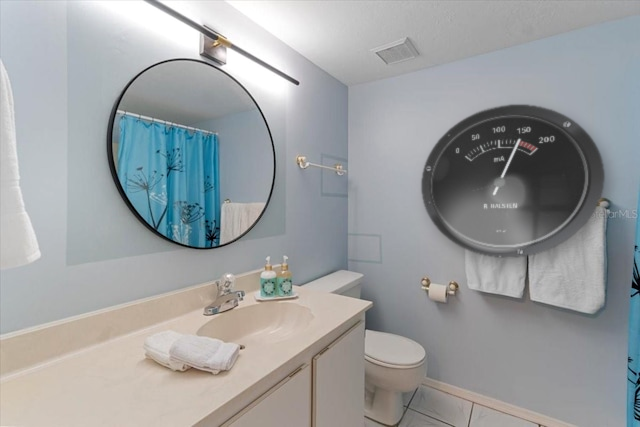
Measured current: 150,mA
